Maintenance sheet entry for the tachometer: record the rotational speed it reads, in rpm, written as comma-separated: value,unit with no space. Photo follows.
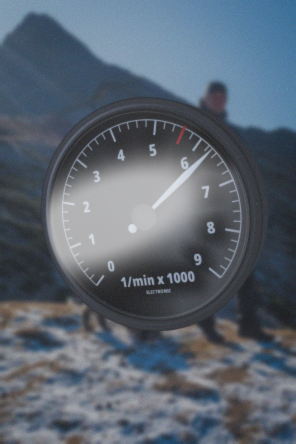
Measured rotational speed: 6300,rpm
